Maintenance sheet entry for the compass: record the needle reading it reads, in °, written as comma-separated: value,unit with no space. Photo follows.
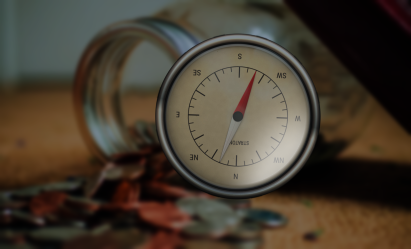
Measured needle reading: 200,°
